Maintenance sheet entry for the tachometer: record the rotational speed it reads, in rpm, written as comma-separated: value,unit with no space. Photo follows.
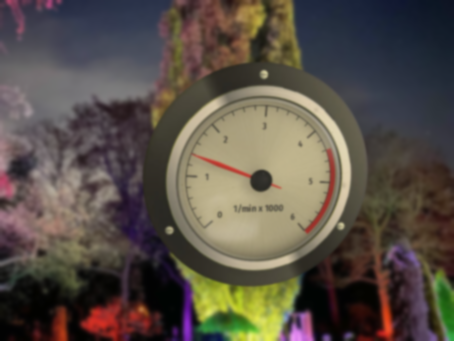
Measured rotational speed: 1400,rpm
